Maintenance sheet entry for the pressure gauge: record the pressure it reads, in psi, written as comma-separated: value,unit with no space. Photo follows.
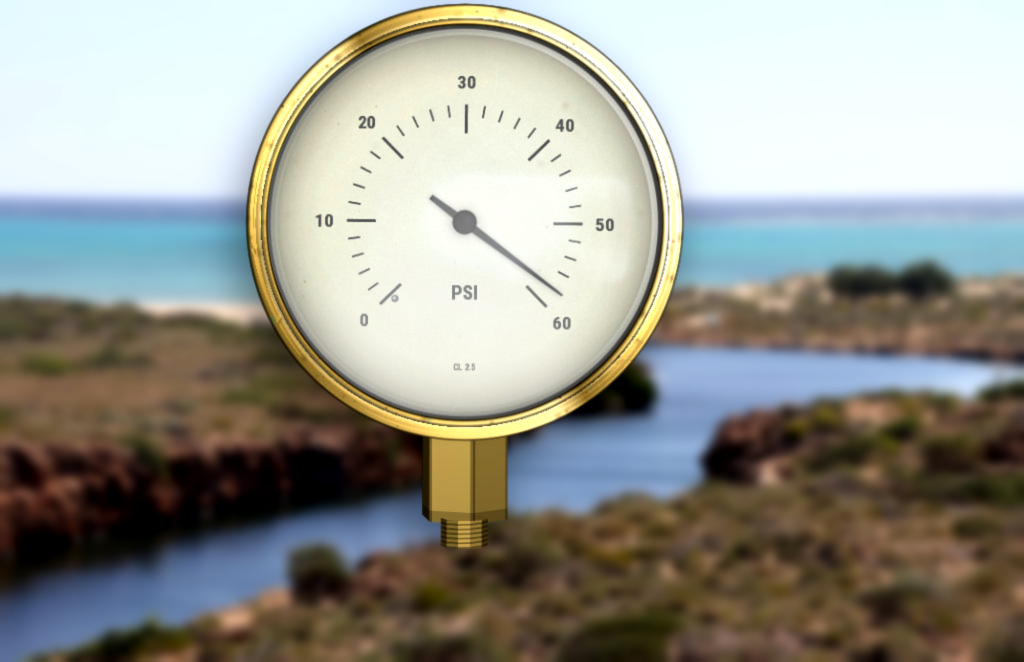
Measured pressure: 58,psi
